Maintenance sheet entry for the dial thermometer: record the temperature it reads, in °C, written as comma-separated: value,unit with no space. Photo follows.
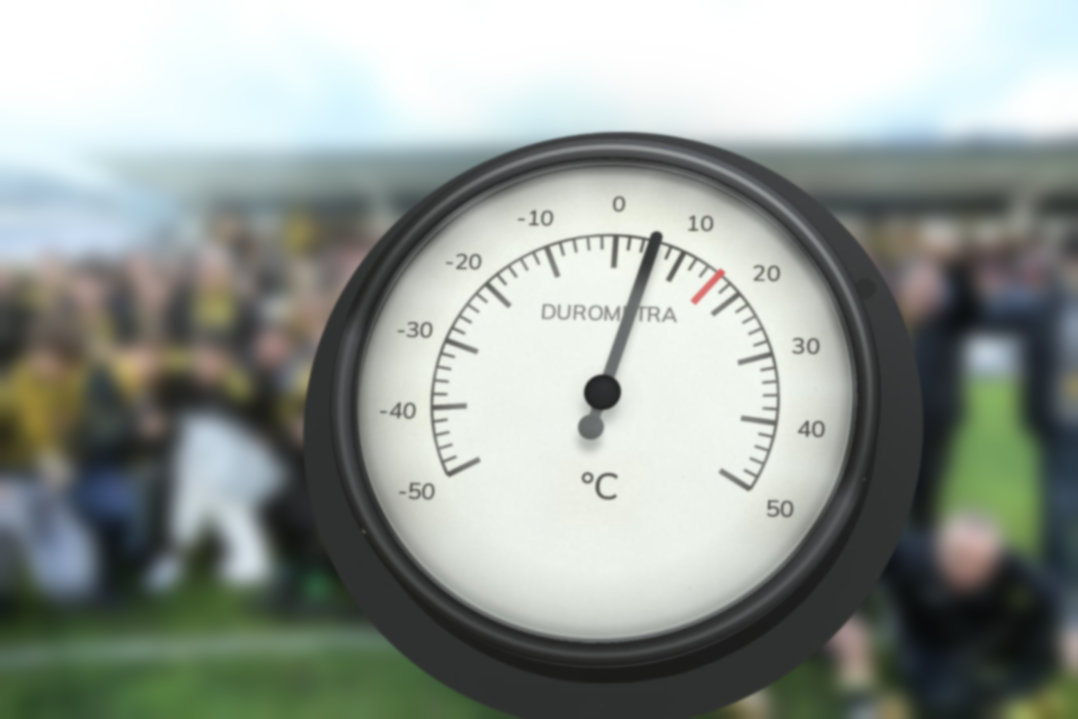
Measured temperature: 6,°C
